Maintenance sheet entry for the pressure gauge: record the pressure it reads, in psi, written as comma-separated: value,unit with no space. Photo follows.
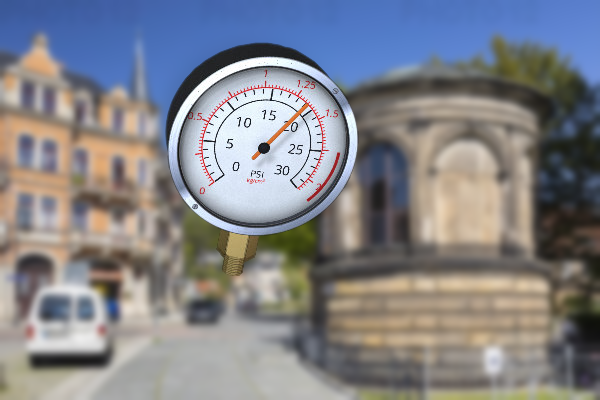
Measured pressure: 19,psi
